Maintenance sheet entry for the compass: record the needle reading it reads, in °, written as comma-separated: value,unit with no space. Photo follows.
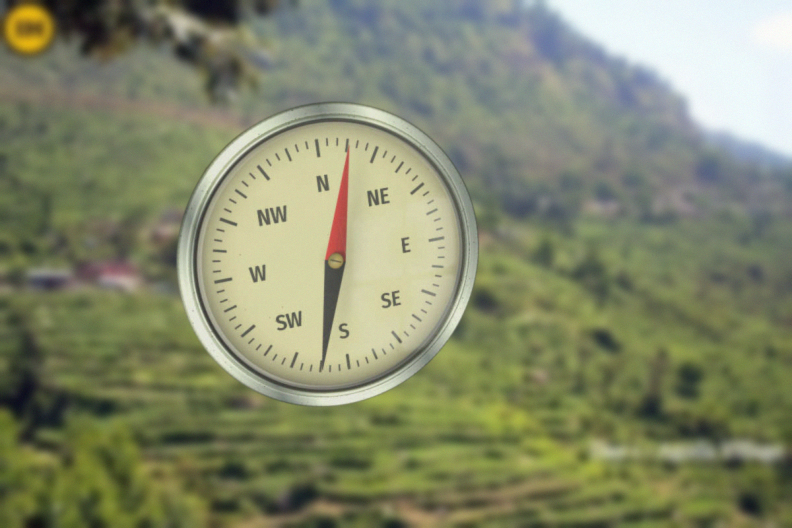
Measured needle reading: 15,°
